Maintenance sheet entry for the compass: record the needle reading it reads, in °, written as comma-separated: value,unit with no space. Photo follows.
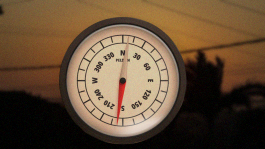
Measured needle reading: 187.5,°
